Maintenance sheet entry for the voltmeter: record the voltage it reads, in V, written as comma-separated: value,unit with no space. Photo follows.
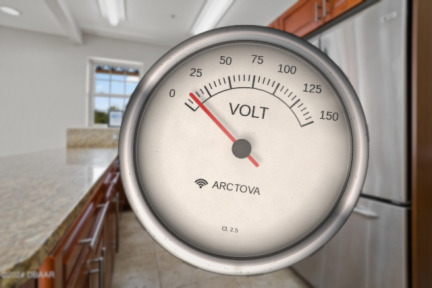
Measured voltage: 10,V
